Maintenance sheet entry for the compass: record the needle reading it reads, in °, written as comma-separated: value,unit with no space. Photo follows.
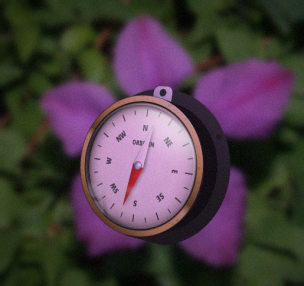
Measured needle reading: 195,°
